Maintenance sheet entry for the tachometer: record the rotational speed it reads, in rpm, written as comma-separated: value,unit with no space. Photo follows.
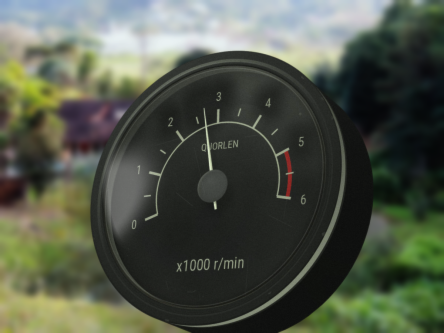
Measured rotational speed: 2750,rpm
